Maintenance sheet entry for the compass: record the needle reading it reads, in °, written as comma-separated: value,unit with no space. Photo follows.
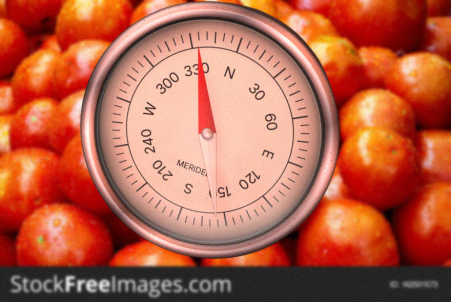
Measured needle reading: 335,°
